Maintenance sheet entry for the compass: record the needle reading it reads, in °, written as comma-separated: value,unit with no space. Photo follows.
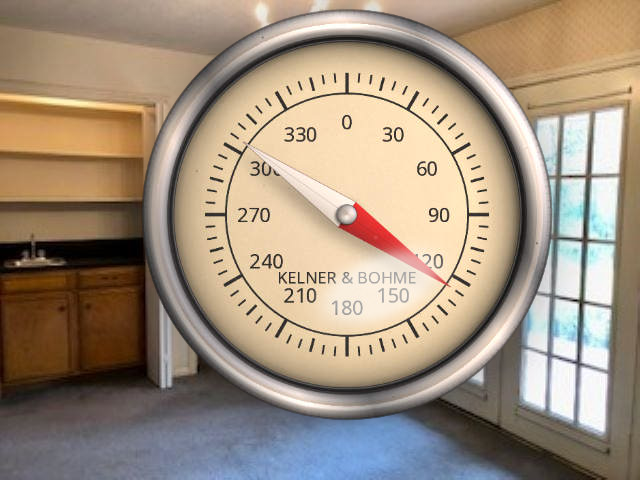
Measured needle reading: 125,°
